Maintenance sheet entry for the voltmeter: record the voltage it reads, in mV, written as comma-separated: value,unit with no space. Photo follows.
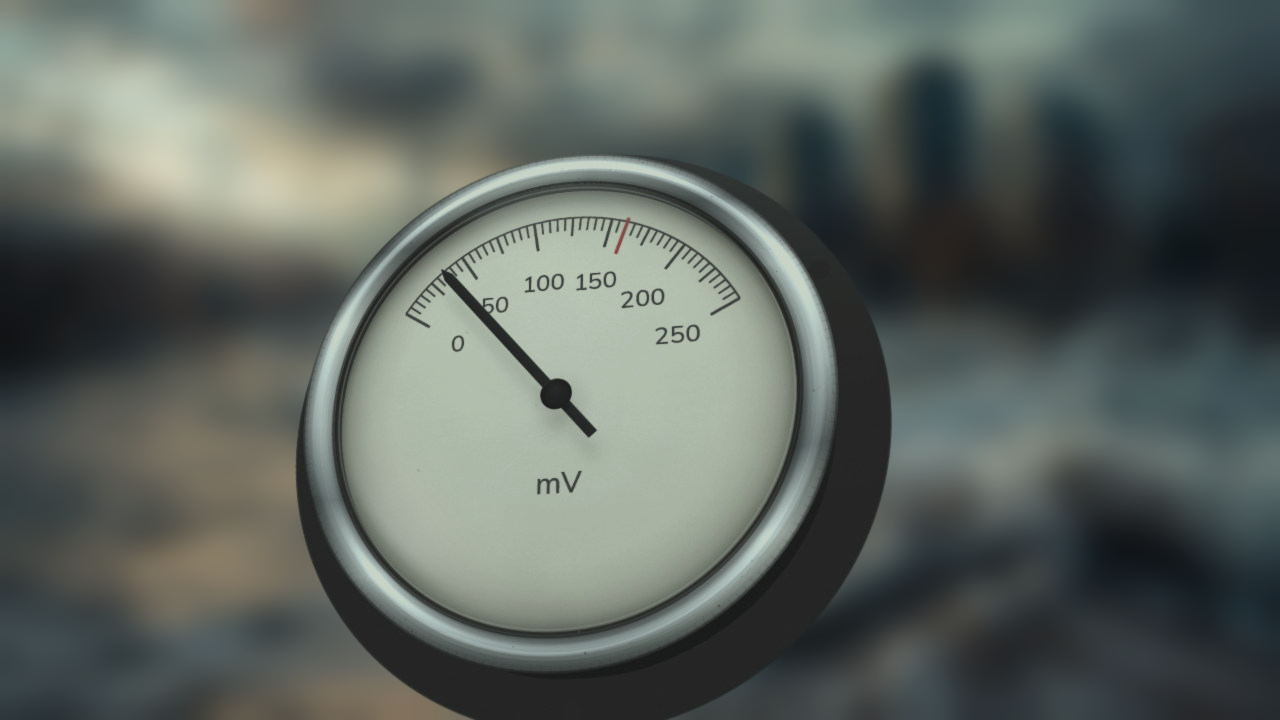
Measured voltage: 35,mV
